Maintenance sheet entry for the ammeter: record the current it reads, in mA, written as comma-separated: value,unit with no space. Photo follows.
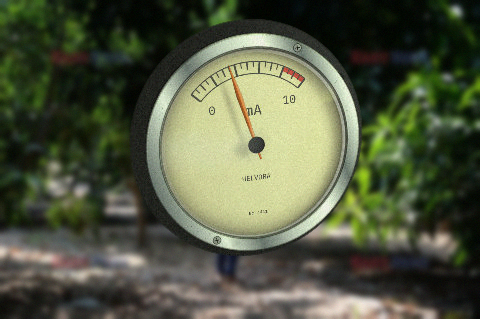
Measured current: 3.5,mA
